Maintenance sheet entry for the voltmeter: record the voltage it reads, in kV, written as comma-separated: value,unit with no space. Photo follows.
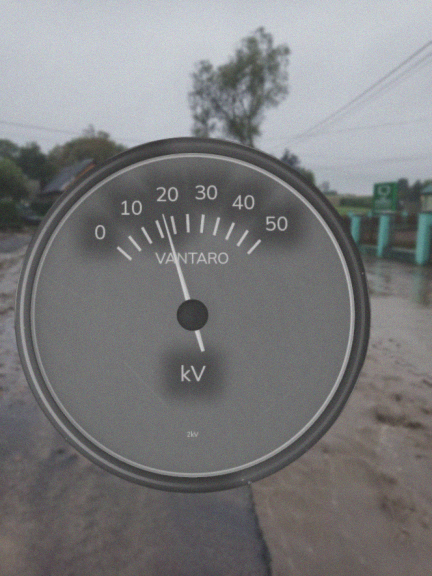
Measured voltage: 17.5,kV
